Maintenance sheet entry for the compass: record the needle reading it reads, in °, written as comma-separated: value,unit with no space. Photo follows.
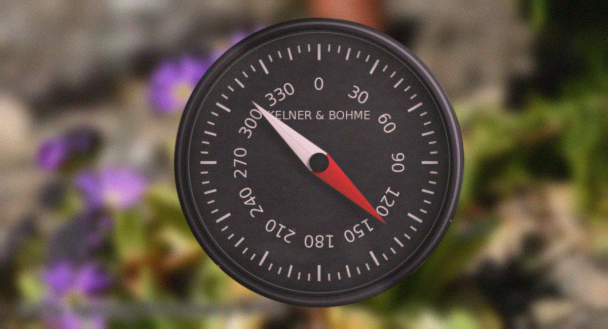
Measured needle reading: 132.5,°
